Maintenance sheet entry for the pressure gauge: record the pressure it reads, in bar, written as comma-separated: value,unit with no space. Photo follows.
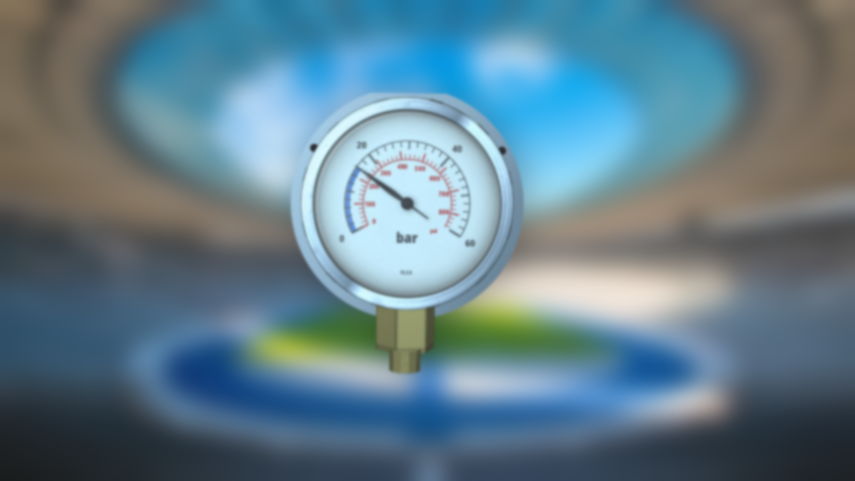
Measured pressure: 16,bar
